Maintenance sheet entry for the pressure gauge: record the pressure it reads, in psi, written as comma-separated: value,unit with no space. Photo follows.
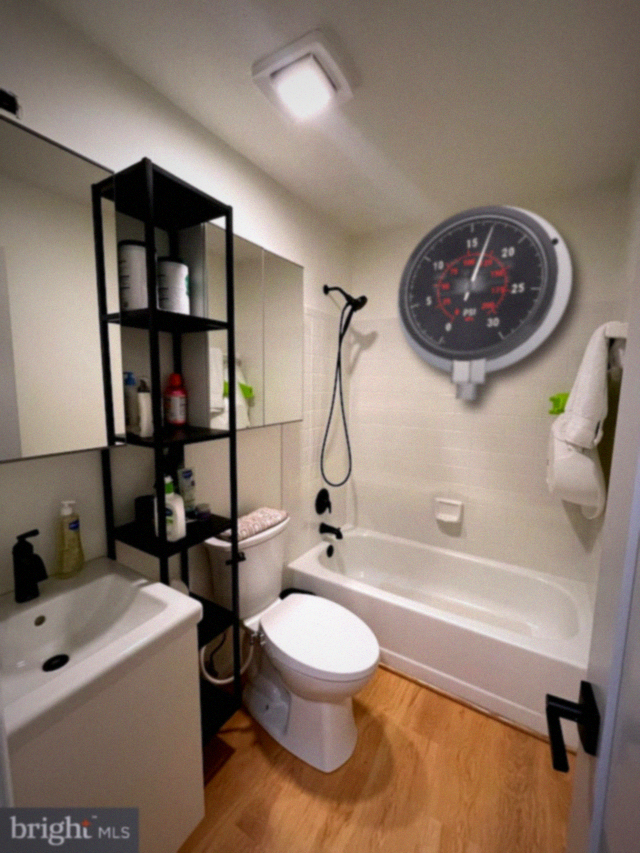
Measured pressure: 17,psi
